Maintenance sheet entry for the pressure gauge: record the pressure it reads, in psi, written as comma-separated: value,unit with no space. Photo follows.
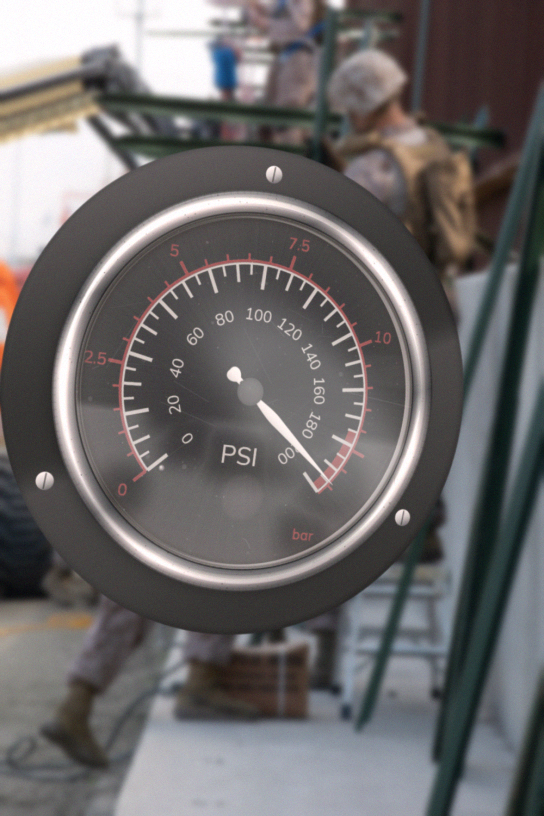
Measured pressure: 195,psi
